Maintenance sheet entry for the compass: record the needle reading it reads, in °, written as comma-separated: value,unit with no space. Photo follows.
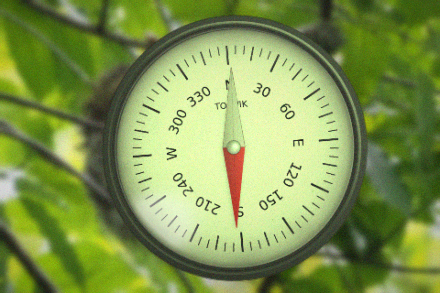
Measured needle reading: 182.5,°
